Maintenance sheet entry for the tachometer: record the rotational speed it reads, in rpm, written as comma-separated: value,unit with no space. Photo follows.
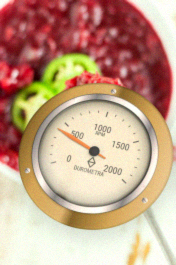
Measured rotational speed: 400,rpm
